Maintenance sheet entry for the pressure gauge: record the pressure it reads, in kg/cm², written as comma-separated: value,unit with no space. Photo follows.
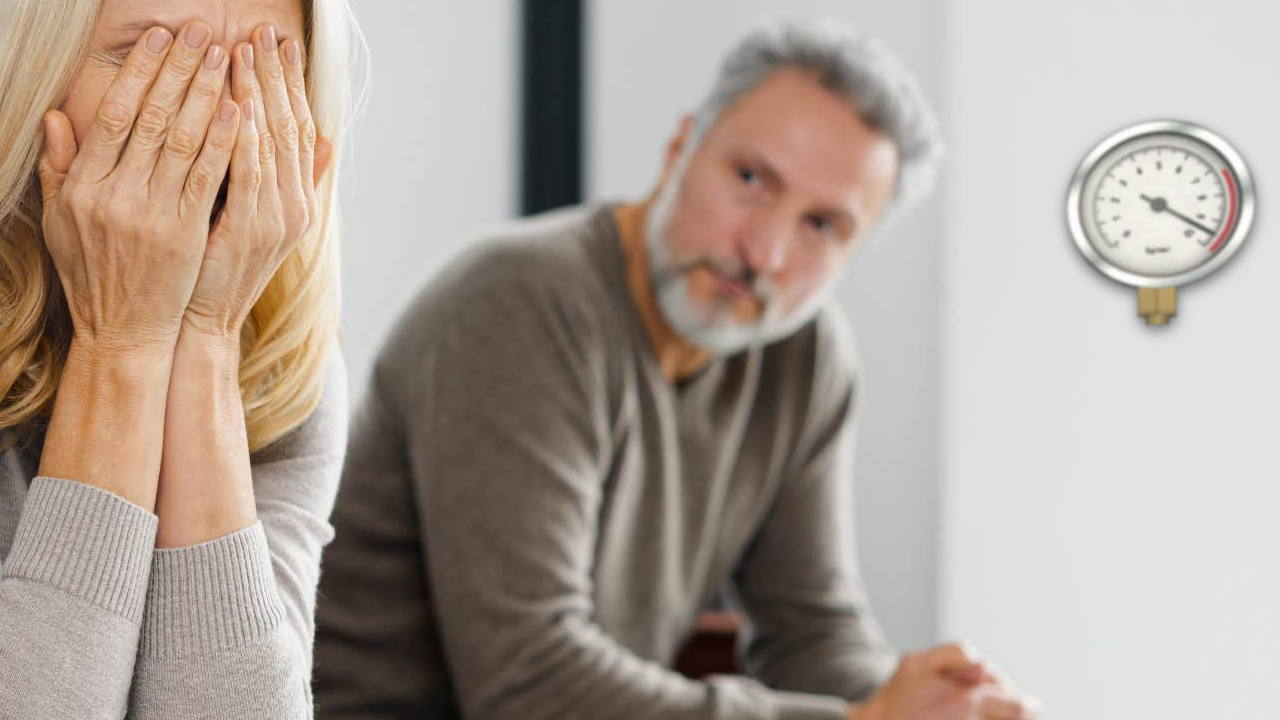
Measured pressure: 9.5,kg/cm²
